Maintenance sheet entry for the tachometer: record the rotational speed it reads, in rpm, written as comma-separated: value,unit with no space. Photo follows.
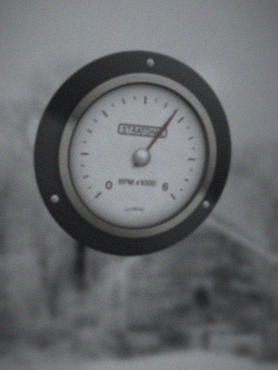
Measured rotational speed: 3750,rpm
